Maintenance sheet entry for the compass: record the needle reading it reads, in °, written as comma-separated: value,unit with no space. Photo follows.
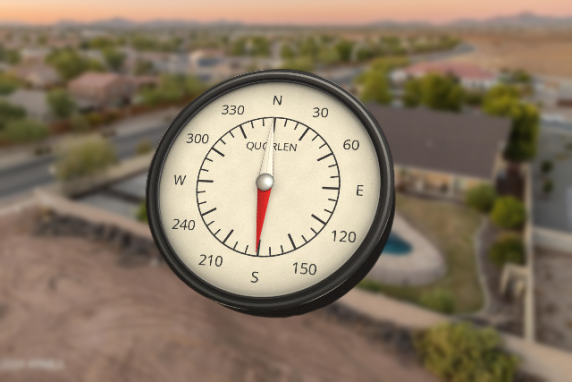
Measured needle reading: 180,°
